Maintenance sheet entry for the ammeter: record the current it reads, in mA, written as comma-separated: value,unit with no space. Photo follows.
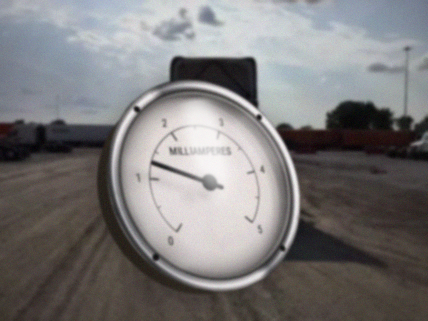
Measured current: 1.25,mA
